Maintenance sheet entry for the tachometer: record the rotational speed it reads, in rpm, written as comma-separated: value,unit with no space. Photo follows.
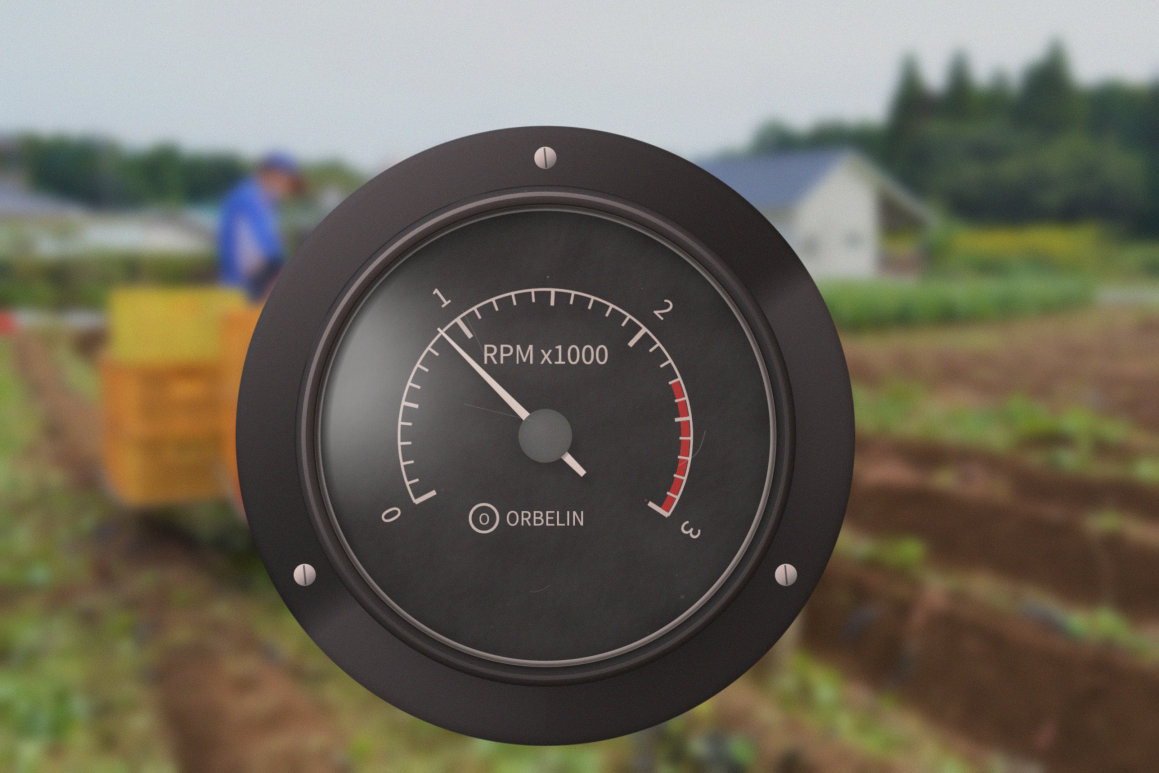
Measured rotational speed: 900,rpm
